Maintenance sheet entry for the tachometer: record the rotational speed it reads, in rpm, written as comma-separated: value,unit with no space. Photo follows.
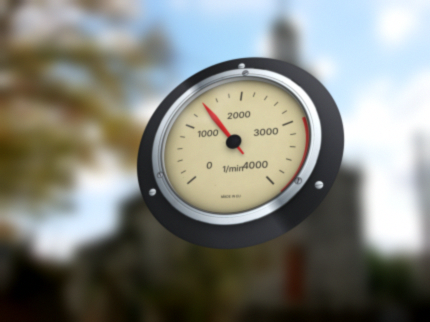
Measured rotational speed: 1400,rpm
